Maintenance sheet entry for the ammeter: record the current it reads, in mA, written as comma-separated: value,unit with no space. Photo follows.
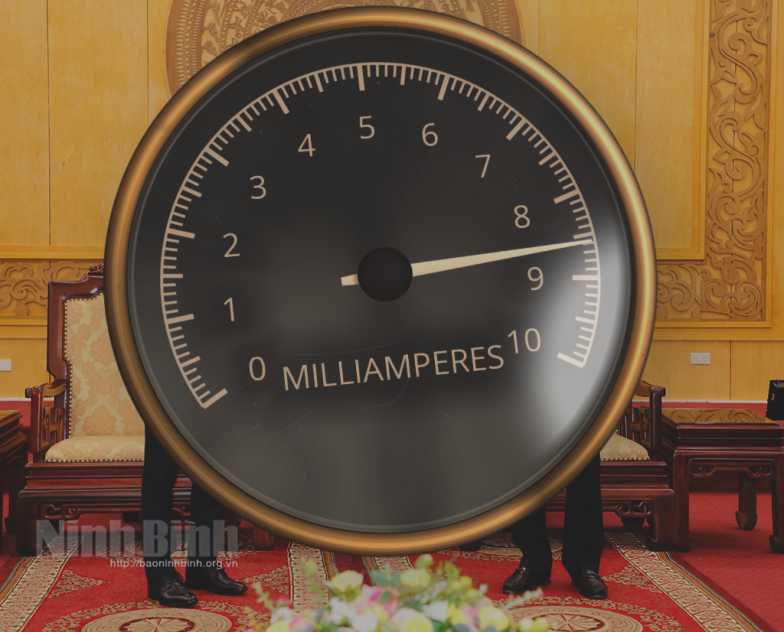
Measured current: 8.6,mA
